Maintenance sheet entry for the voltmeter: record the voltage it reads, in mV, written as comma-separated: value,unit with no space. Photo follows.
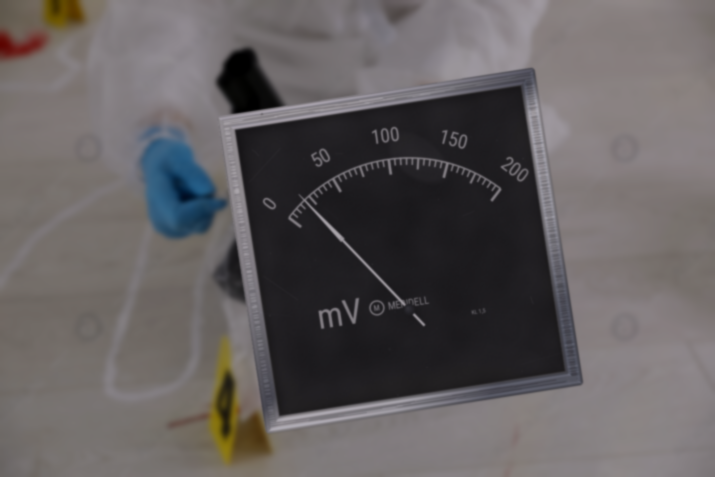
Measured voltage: 20,mV
